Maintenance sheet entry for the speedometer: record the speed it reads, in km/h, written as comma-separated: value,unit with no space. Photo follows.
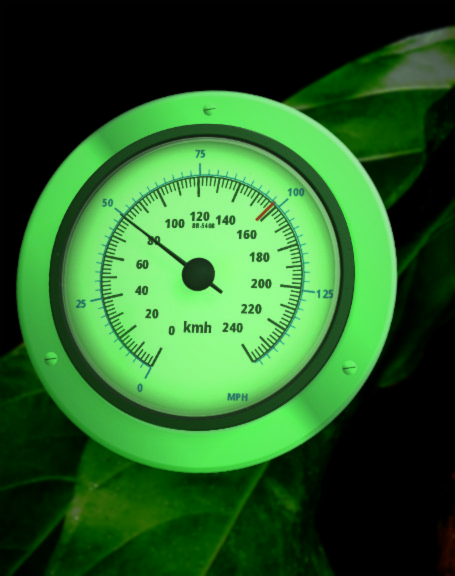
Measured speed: 80,km/h
